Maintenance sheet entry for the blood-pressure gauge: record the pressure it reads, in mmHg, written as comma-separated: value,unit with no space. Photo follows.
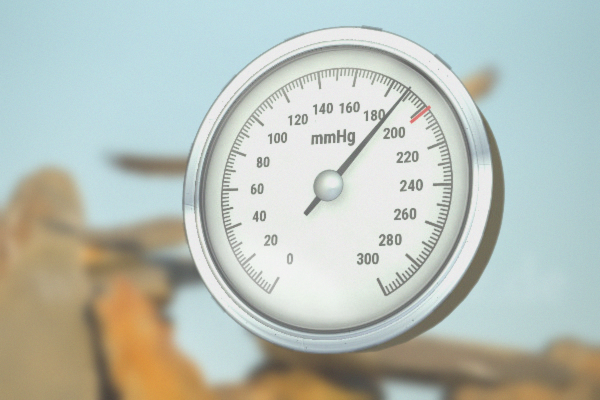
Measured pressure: 190,mmHg
